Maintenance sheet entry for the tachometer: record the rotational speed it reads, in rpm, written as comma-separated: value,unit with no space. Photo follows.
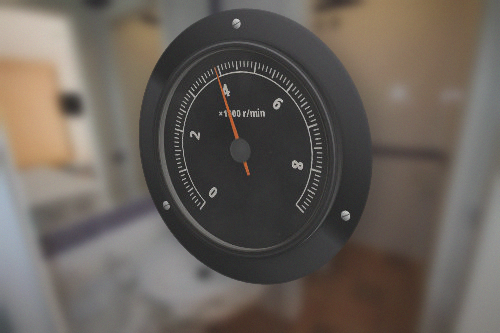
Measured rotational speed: 4000,rpm
